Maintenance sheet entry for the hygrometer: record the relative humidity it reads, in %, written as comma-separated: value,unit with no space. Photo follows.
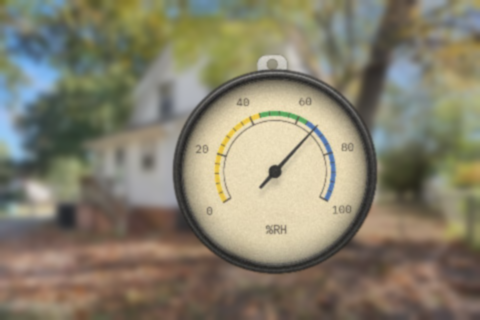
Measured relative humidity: 68,%
